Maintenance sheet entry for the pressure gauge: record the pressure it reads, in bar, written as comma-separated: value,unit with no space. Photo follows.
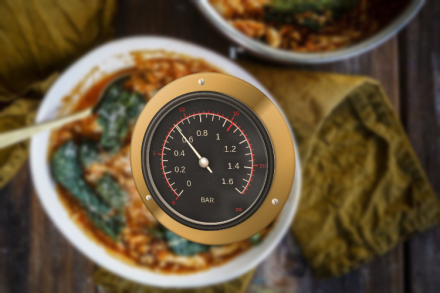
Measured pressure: 0.6,bar
